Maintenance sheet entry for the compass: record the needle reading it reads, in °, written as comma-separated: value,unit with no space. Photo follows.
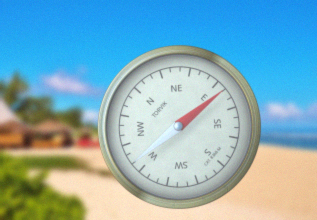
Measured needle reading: 100,°
